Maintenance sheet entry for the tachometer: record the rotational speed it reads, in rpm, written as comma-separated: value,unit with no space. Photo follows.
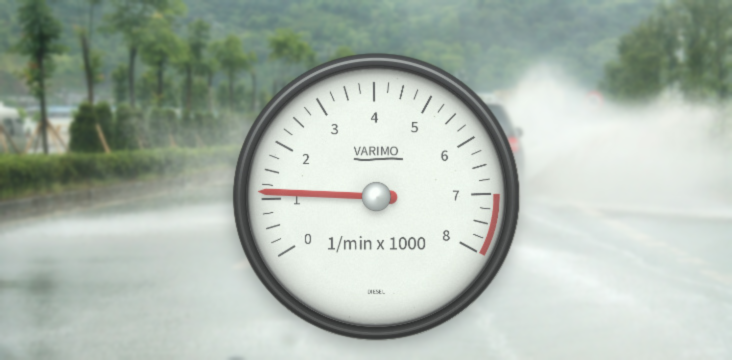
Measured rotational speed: 1125,rpm
